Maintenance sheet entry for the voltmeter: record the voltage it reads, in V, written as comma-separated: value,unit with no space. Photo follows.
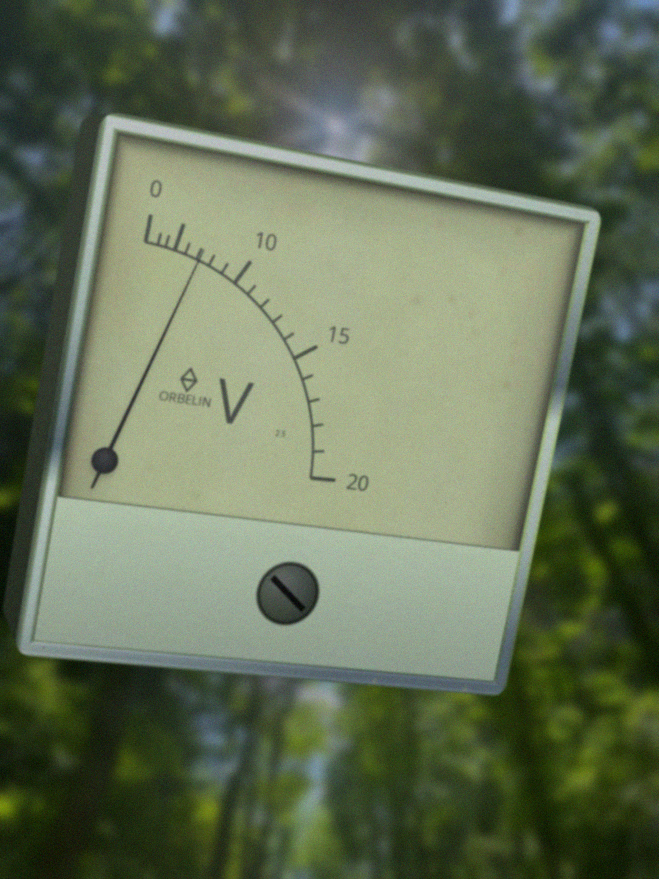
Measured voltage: 7,V
